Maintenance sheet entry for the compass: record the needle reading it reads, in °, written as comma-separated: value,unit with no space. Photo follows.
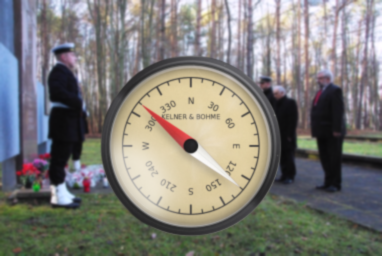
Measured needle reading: 310,°
